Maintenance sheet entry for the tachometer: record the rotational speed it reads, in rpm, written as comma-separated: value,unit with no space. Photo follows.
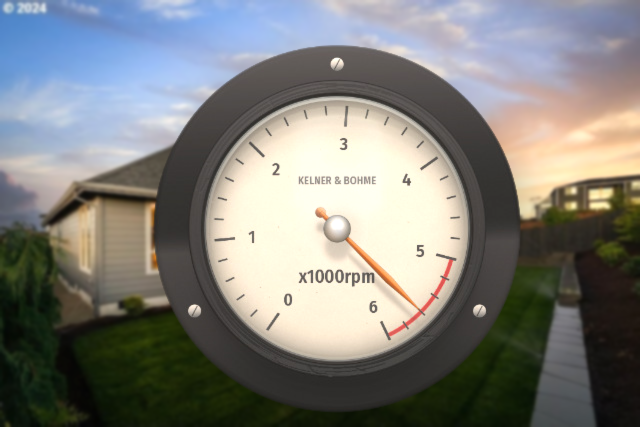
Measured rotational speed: 5600,rpm
